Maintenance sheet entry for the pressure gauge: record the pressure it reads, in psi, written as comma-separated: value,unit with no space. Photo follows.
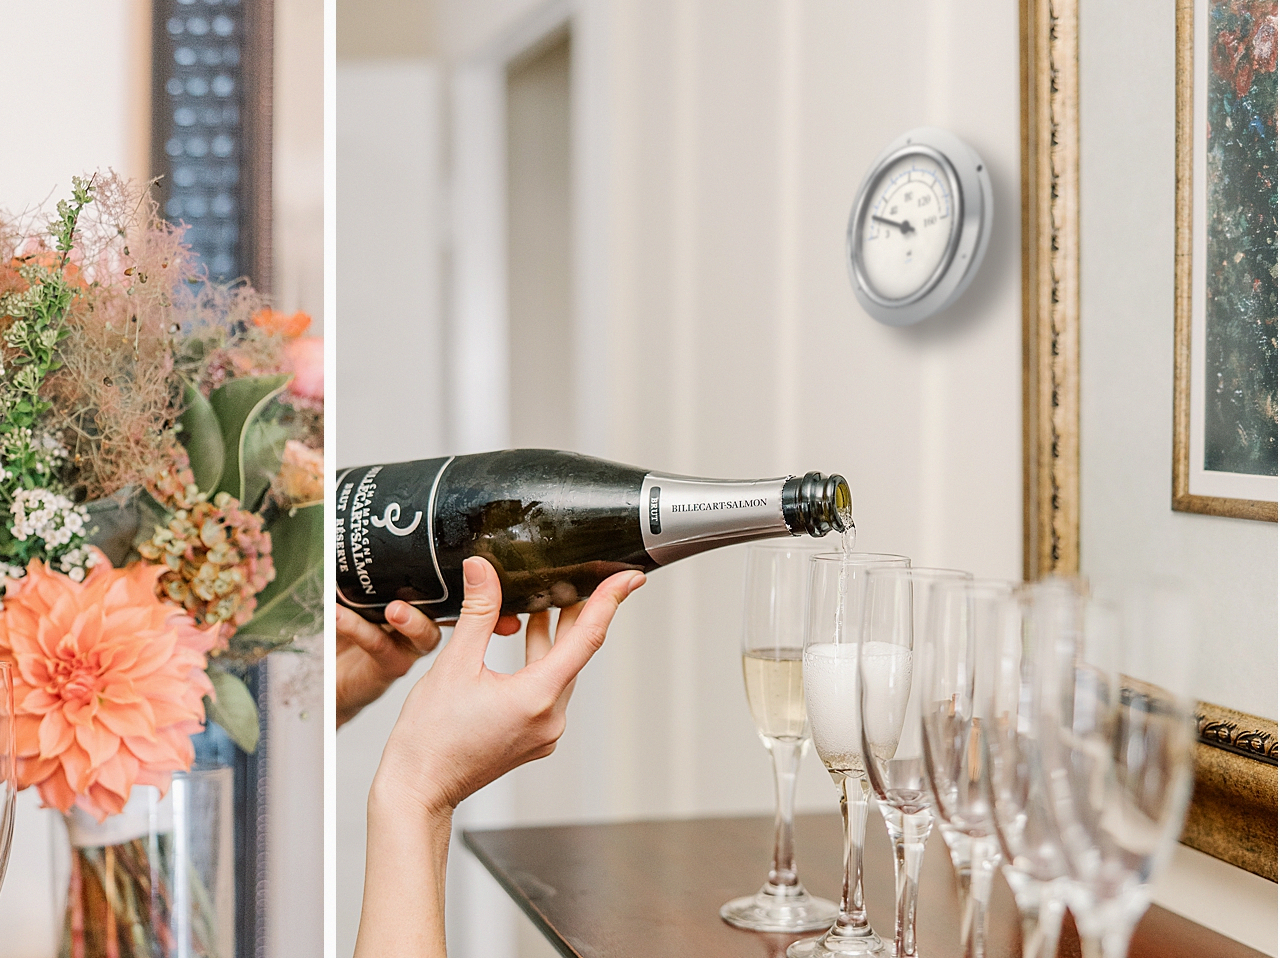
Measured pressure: 20,psi
